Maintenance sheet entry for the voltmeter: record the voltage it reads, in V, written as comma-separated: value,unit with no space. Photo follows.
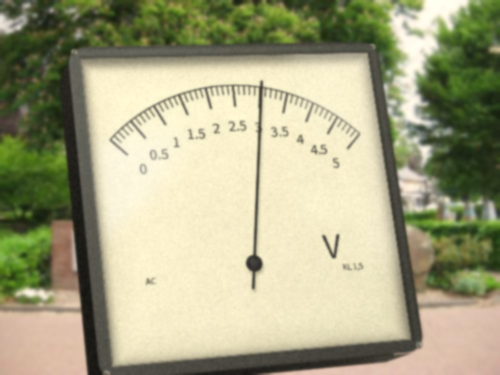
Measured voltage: 3,V
